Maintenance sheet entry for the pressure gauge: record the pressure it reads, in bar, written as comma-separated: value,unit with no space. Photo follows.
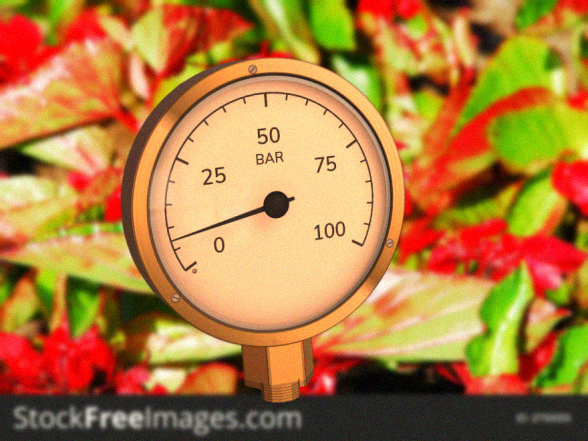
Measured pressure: 7.5,bar
